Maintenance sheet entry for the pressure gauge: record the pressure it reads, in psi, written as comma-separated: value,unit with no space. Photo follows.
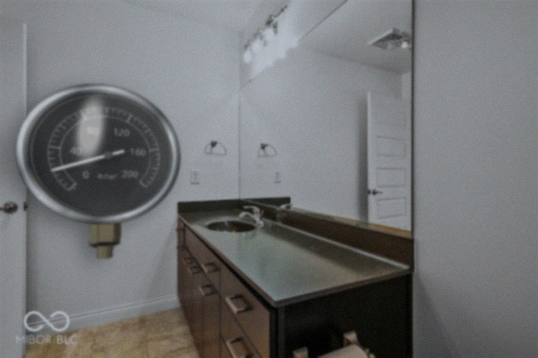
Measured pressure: 20,psi
